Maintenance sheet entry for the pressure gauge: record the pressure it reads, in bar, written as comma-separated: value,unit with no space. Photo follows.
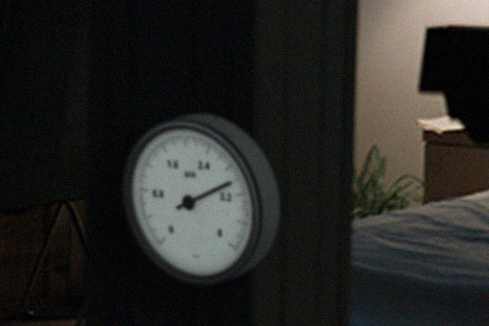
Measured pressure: 3,bar
